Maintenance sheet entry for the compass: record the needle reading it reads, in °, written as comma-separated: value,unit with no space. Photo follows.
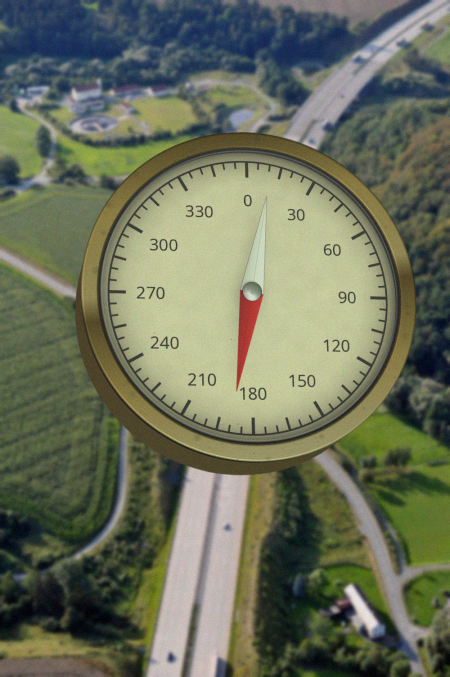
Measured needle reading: 190,°
